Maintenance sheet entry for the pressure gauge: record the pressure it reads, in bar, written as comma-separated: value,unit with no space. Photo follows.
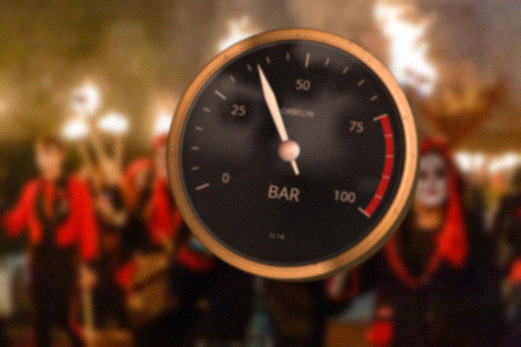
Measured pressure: 37.5,bar
